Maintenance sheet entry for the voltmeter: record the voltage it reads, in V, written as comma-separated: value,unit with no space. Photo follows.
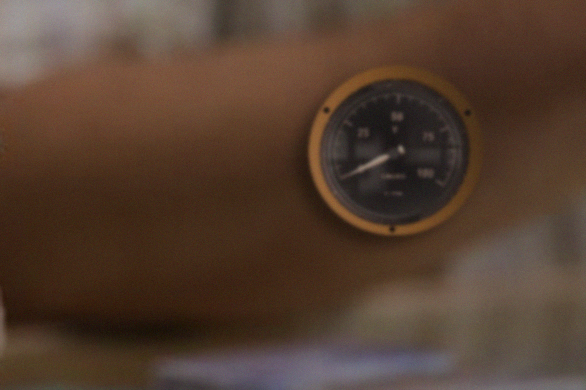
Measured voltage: 0,V
